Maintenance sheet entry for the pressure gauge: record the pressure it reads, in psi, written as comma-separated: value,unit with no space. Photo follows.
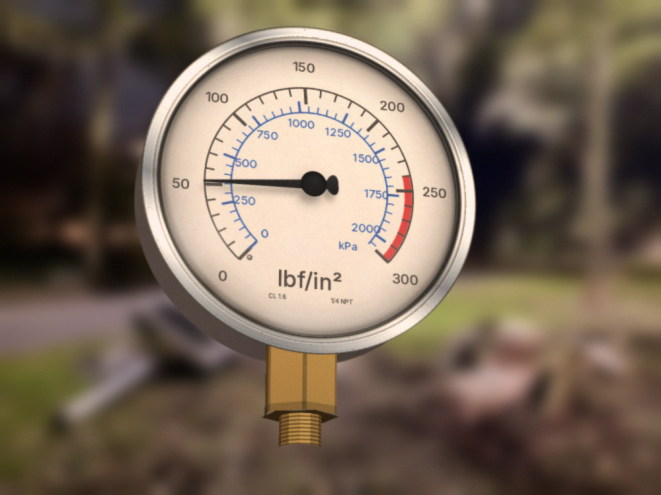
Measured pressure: 50,psi
